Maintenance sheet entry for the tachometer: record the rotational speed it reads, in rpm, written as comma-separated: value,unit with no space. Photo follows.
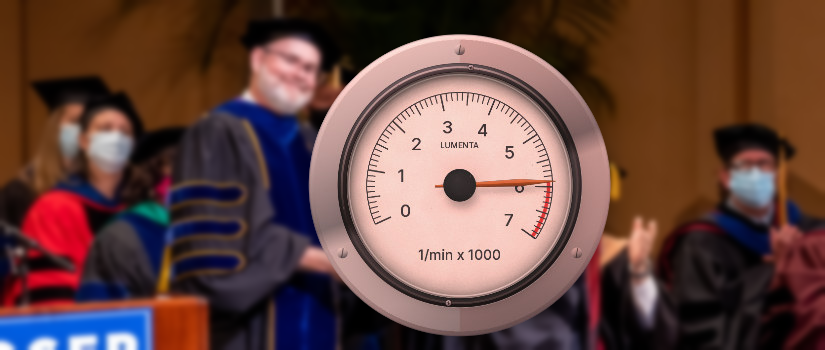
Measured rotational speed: 5900,rpm
